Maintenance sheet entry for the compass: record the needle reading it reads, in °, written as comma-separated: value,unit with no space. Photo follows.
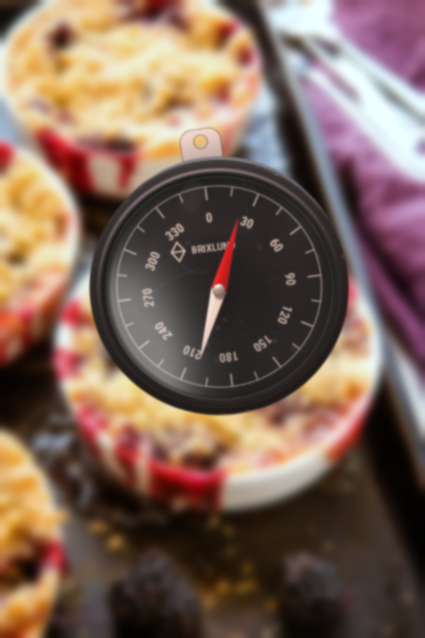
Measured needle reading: 22.5,°
